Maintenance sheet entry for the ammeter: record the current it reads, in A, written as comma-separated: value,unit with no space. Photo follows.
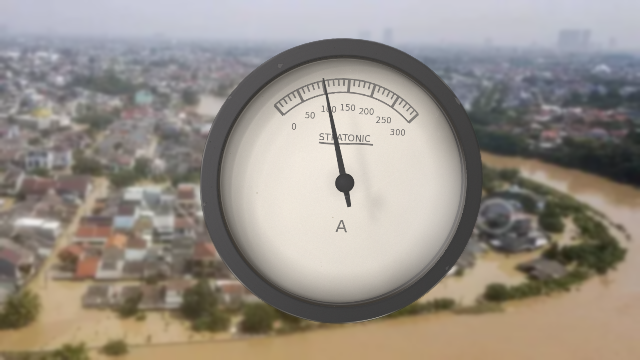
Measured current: 100,A
